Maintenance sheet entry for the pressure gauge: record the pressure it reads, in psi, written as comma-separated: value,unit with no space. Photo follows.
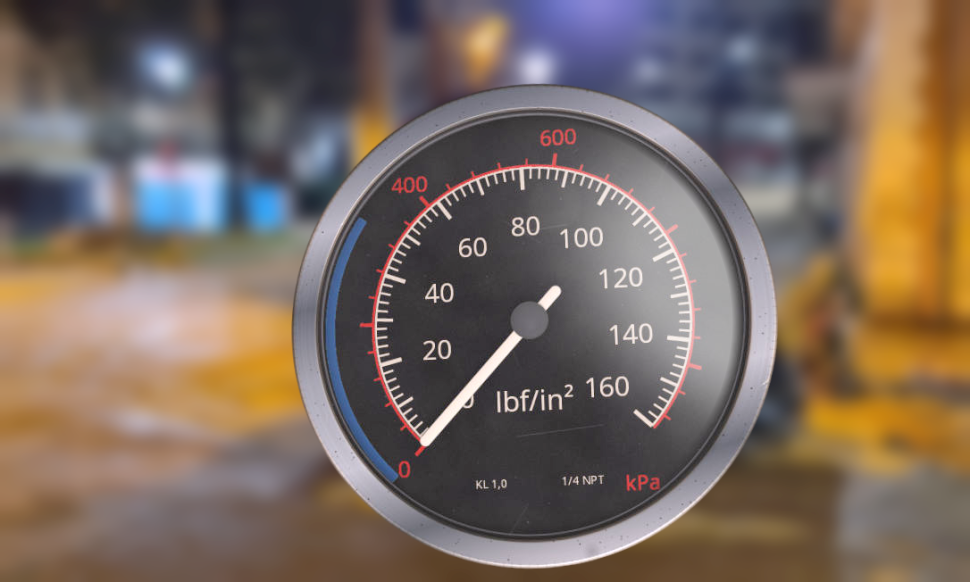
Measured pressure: 0,psi
